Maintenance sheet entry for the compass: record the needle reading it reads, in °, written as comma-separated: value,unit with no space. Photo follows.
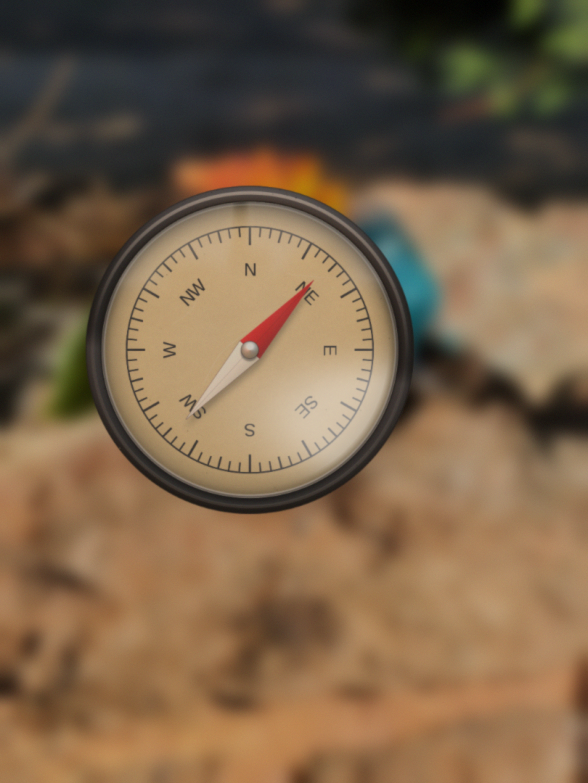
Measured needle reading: 42.5,°
